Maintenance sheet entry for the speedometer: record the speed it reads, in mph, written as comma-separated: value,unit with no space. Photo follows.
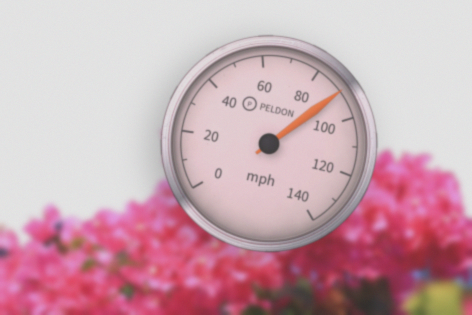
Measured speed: 90,mph
